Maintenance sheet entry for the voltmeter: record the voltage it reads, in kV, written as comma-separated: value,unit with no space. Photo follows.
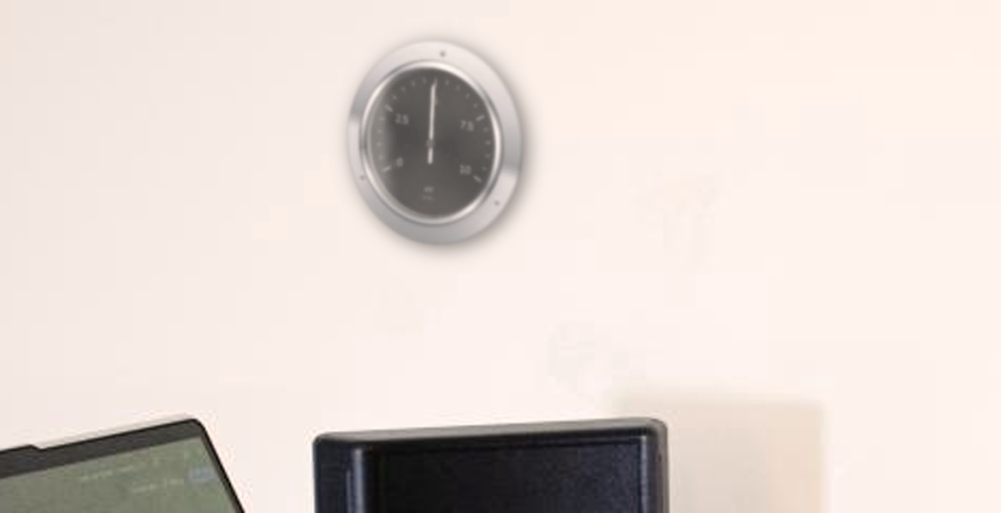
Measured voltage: 5,kV
